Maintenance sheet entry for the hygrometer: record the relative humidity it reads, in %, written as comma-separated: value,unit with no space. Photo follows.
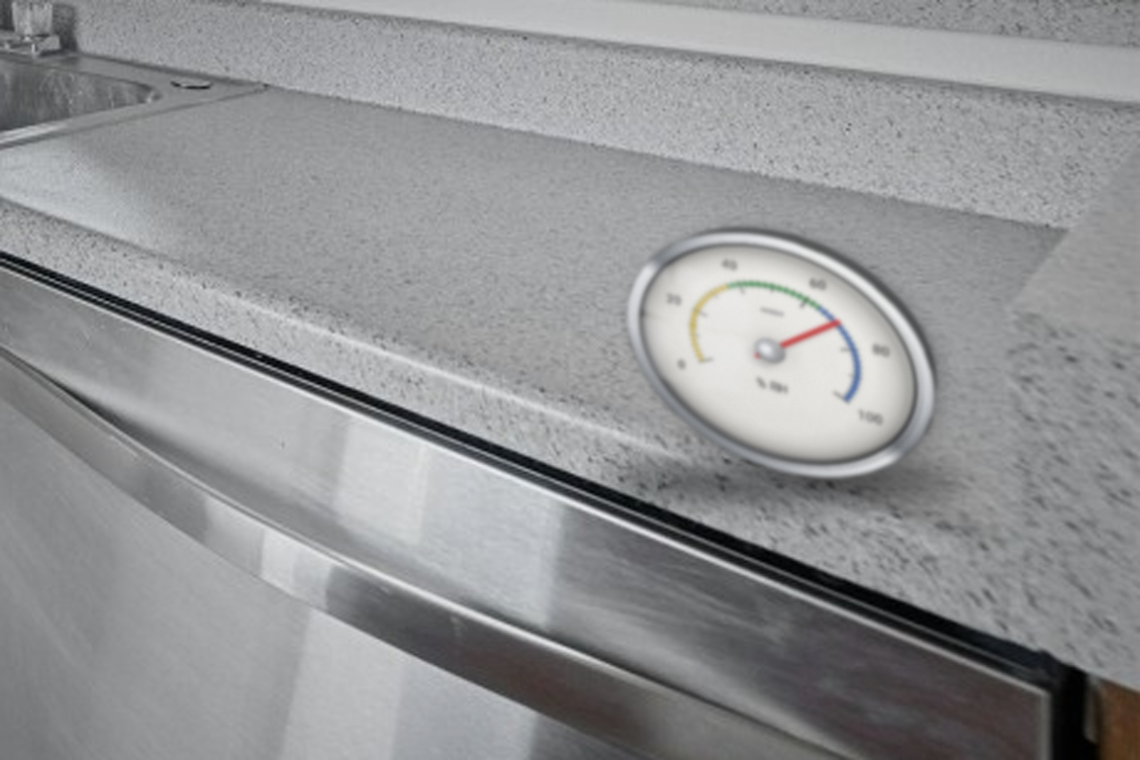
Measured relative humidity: 70,%
